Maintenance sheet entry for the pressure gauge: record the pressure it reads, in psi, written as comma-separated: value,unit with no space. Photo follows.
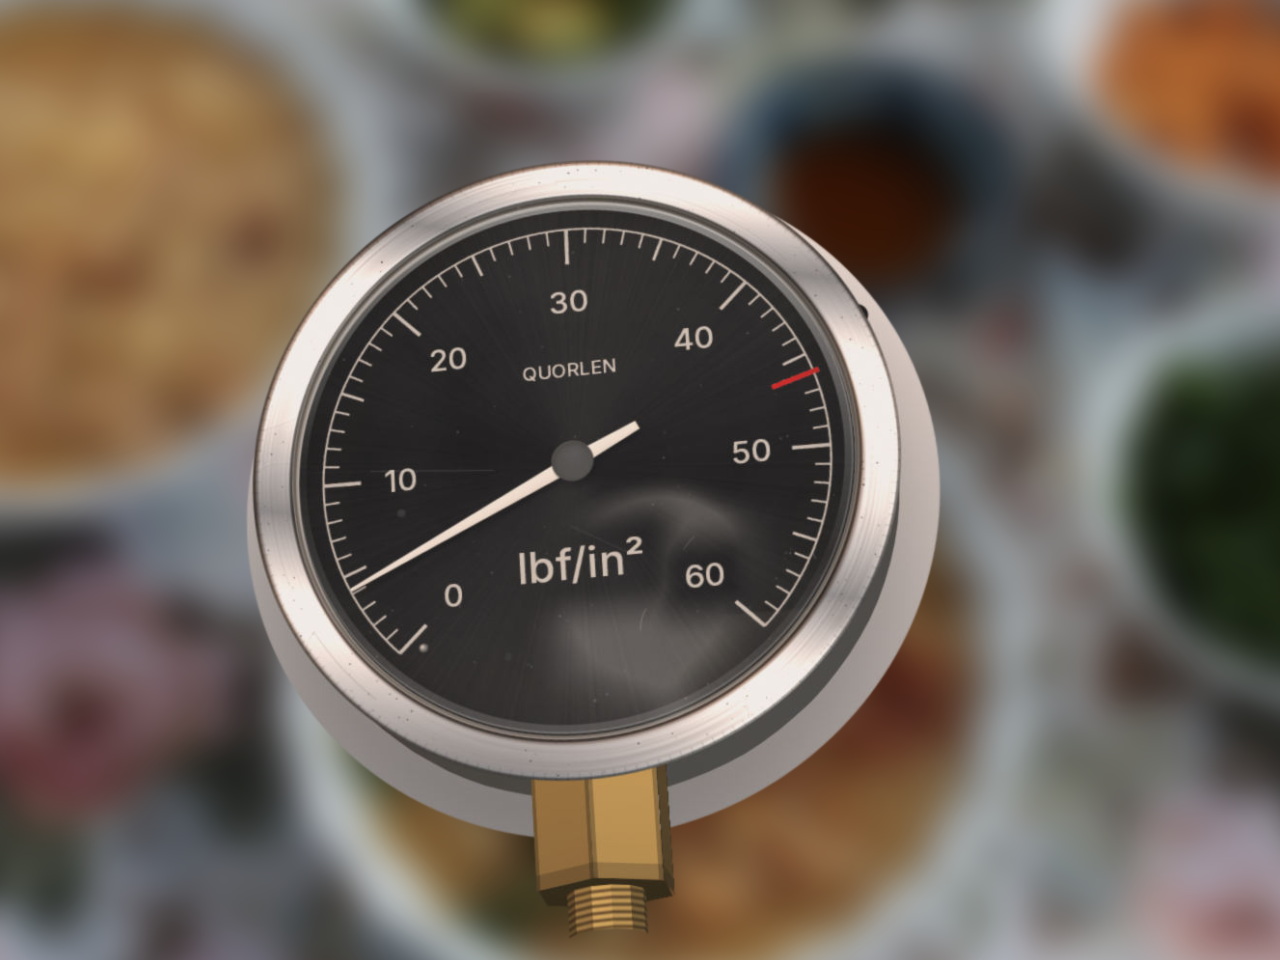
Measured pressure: 4,psi
